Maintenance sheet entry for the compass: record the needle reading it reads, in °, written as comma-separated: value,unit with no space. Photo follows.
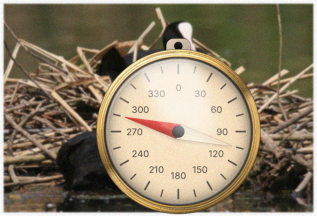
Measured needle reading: 285,°
